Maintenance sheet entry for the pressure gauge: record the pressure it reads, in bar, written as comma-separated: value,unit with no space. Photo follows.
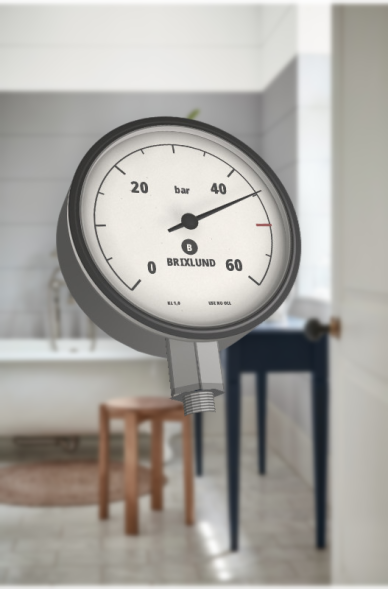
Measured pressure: 45,bar
